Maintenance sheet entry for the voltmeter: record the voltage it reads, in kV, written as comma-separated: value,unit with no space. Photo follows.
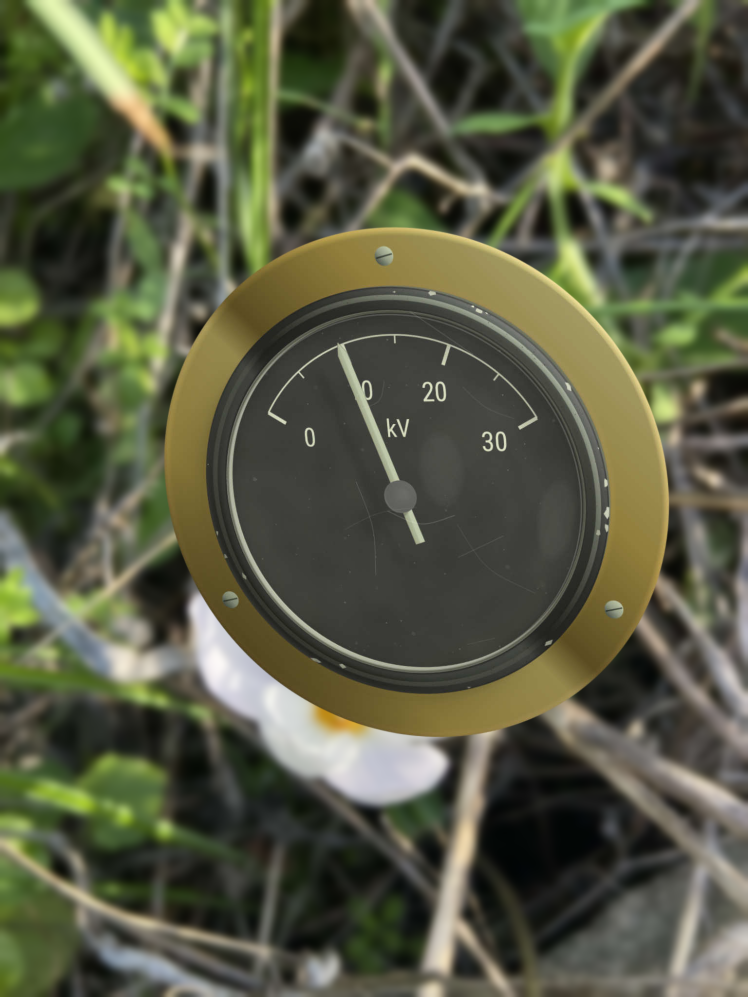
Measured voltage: 10,kV
